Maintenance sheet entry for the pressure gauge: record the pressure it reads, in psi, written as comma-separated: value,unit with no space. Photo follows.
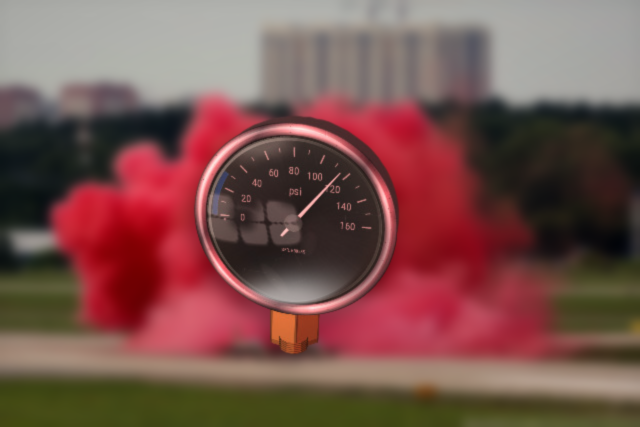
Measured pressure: 115,psi
